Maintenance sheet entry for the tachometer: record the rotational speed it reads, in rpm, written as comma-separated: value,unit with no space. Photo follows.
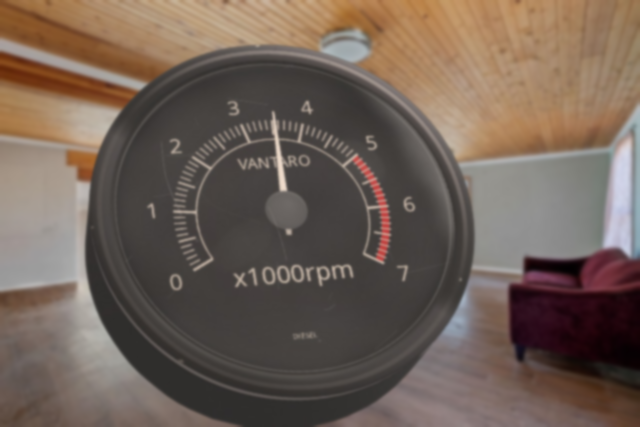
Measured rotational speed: 3500,rpm
